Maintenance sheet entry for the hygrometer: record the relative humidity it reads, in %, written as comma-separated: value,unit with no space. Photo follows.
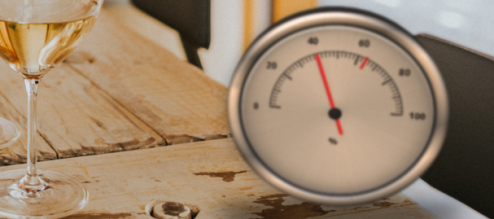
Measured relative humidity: 40,%
